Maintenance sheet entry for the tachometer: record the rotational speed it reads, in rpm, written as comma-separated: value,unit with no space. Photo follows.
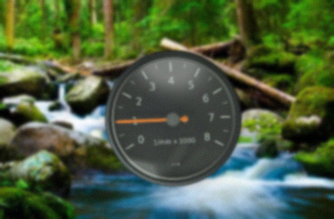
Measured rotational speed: 1000,rpm
